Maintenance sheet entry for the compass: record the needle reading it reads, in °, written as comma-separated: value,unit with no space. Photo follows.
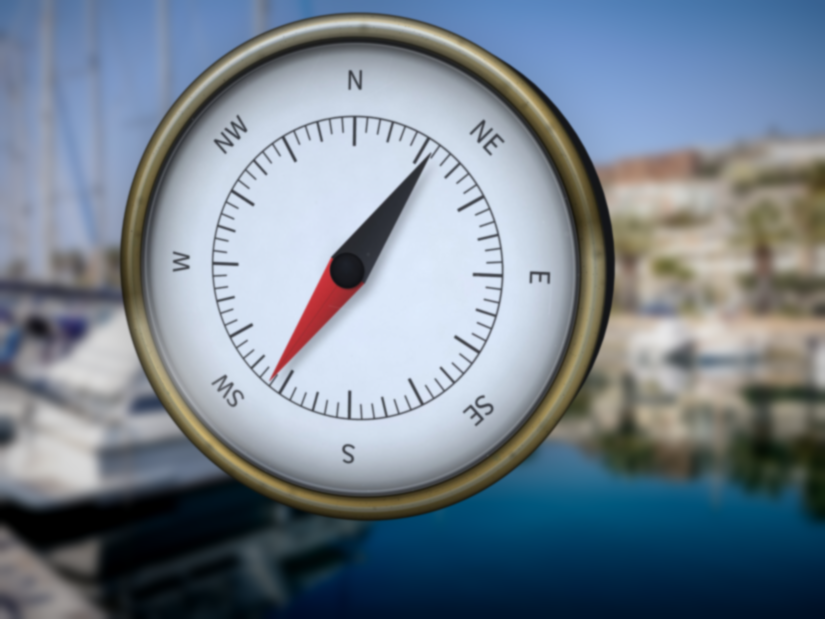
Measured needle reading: 215,°
